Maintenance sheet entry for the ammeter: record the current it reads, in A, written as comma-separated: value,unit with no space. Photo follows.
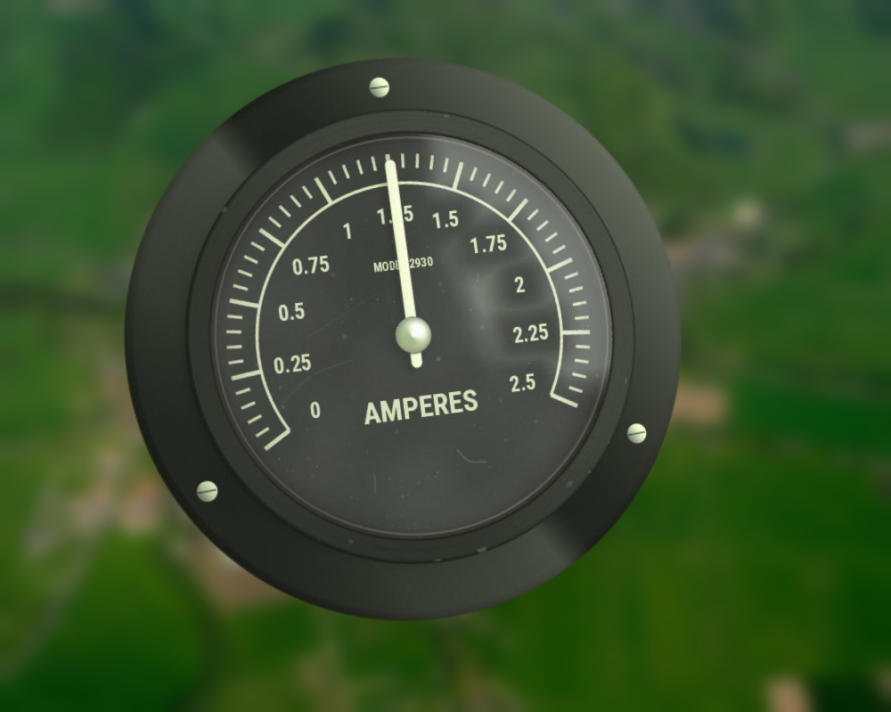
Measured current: 1.25,A
